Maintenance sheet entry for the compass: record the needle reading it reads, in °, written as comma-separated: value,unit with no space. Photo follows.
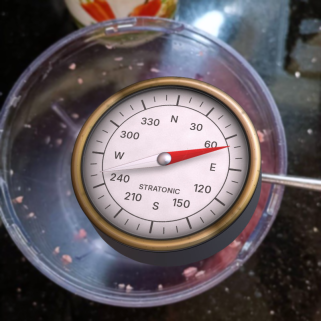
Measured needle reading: 70,°
